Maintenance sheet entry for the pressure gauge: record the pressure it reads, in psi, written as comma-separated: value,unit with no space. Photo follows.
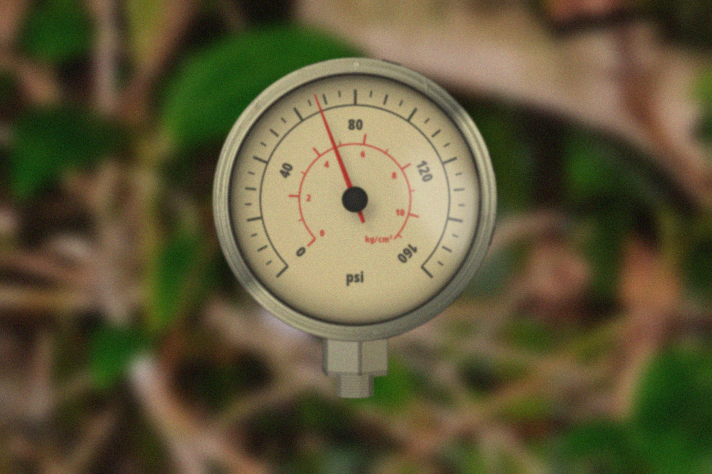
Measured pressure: 67.5,psi
